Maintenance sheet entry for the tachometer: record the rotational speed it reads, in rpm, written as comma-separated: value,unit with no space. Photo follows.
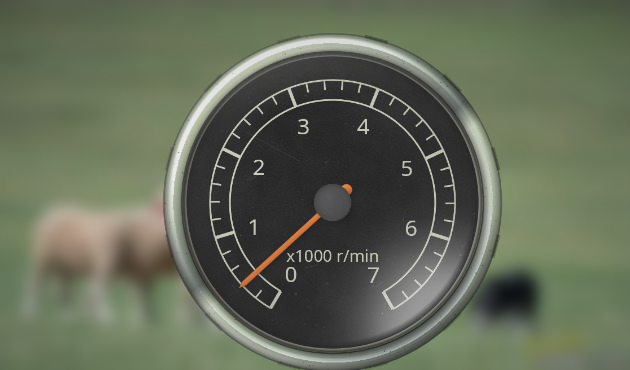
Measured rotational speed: 400,rpm
